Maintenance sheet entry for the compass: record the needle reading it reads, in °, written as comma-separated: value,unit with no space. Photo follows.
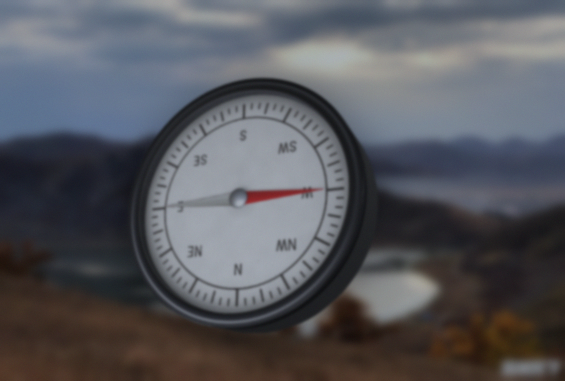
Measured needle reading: 270,°
